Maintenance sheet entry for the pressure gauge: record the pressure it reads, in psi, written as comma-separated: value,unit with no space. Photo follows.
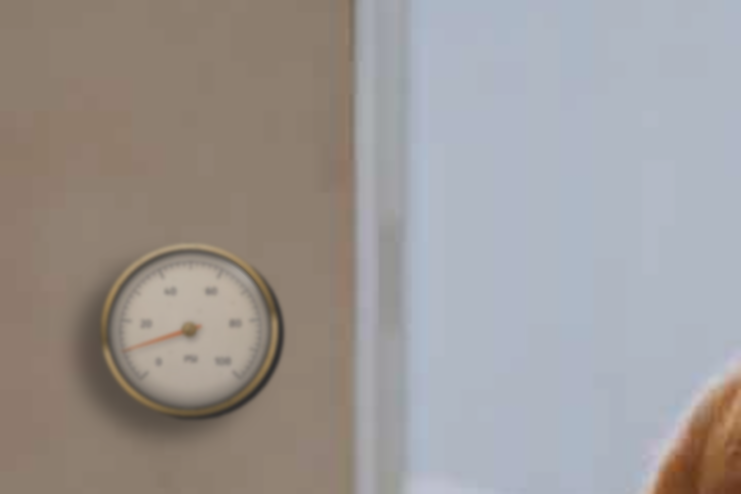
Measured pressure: 10,psi
